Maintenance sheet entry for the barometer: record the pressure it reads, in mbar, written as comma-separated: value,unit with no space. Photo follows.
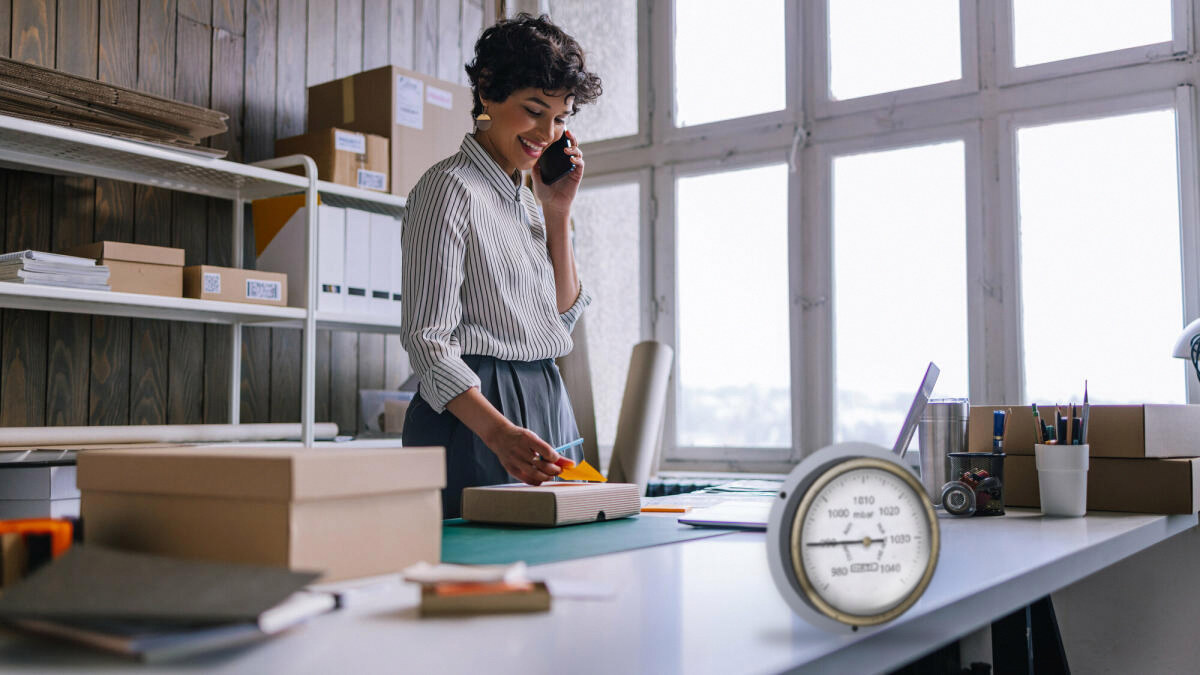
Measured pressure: 990,mbar
